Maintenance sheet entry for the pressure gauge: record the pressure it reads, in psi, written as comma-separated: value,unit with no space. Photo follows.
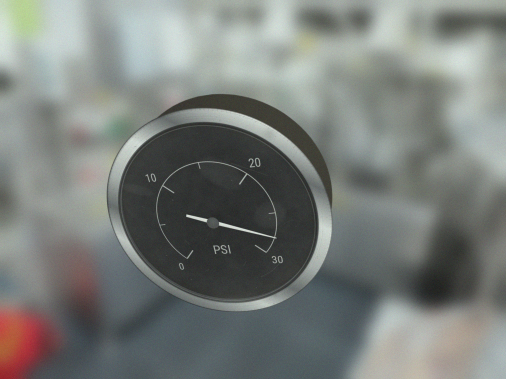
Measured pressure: 27.5,psi
